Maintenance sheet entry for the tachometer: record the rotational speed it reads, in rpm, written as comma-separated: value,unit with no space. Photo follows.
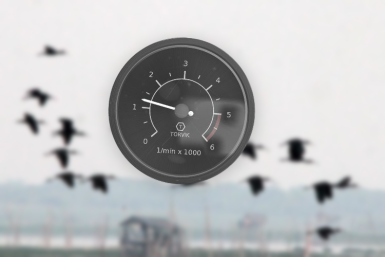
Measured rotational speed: 1250,rpm
